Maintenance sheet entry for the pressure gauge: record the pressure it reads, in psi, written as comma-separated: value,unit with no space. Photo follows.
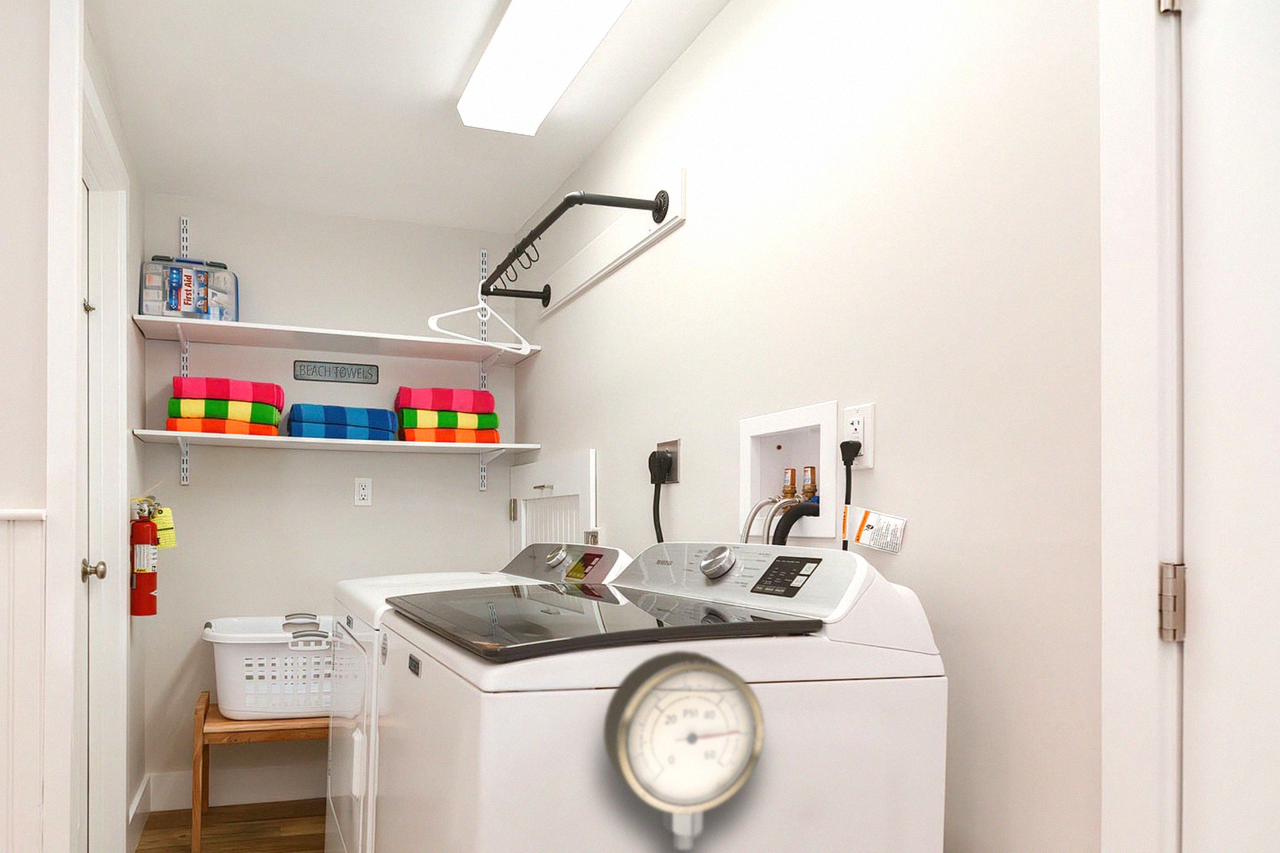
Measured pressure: 50,psi
